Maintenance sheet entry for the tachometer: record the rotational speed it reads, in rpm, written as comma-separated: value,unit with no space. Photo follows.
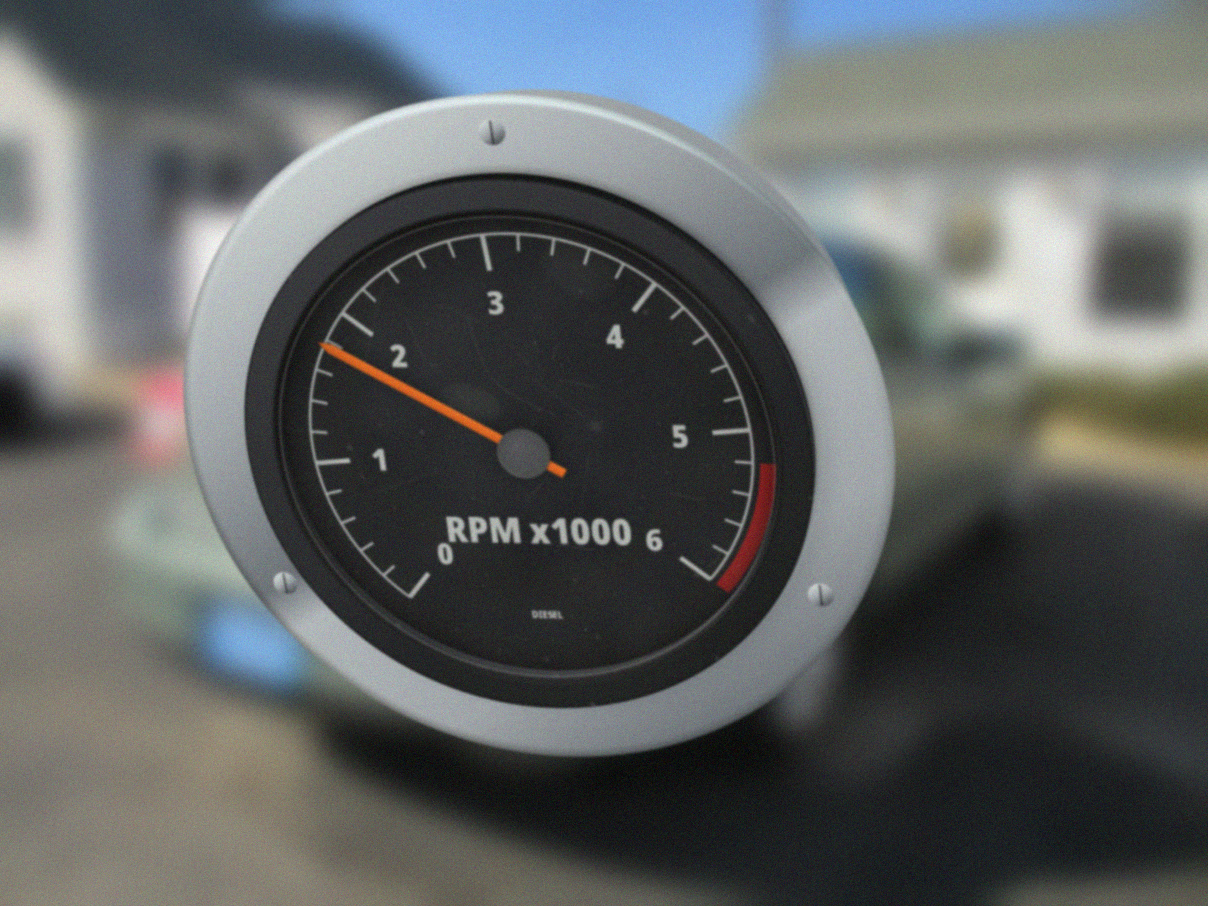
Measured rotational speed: 1800,rpm
